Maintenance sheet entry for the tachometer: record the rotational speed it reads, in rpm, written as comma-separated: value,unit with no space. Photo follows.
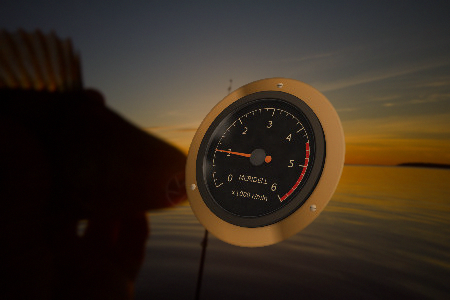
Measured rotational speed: 1000,rpm
